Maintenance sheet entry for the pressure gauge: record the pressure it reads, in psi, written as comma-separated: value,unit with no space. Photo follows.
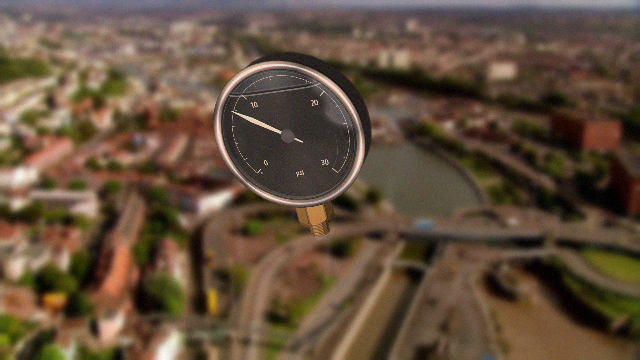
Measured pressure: 8,psi
